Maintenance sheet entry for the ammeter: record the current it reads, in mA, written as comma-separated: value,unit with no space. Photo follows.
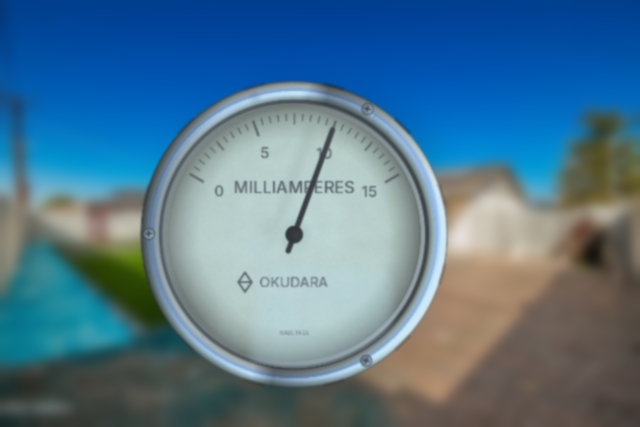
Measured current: 10,mA
